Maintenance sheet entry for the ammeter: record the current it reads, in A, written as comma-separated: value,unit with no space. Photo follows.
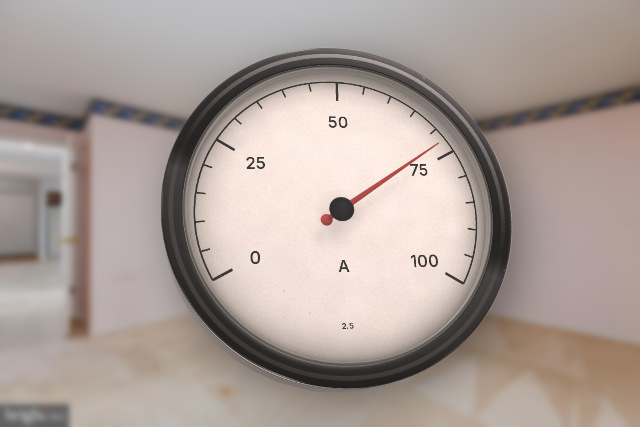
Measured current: 72.5,A
